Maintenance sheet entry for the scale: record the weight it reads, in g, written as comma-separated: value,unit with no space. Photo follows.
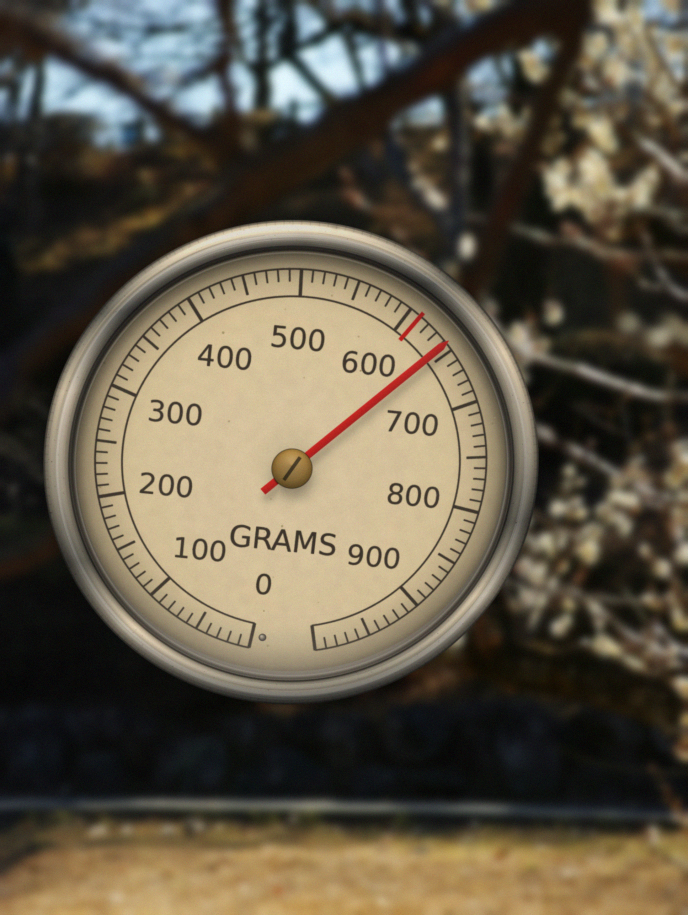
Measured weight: 640,g
